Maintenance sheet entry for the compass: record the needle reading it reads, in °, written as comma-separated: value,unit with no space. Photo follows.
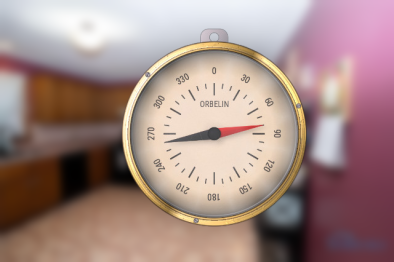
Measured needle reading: 80,°
